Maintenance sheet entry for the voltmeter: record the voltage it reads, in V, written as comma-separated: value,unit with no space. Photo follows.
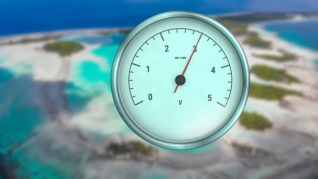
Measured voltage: 3,V
